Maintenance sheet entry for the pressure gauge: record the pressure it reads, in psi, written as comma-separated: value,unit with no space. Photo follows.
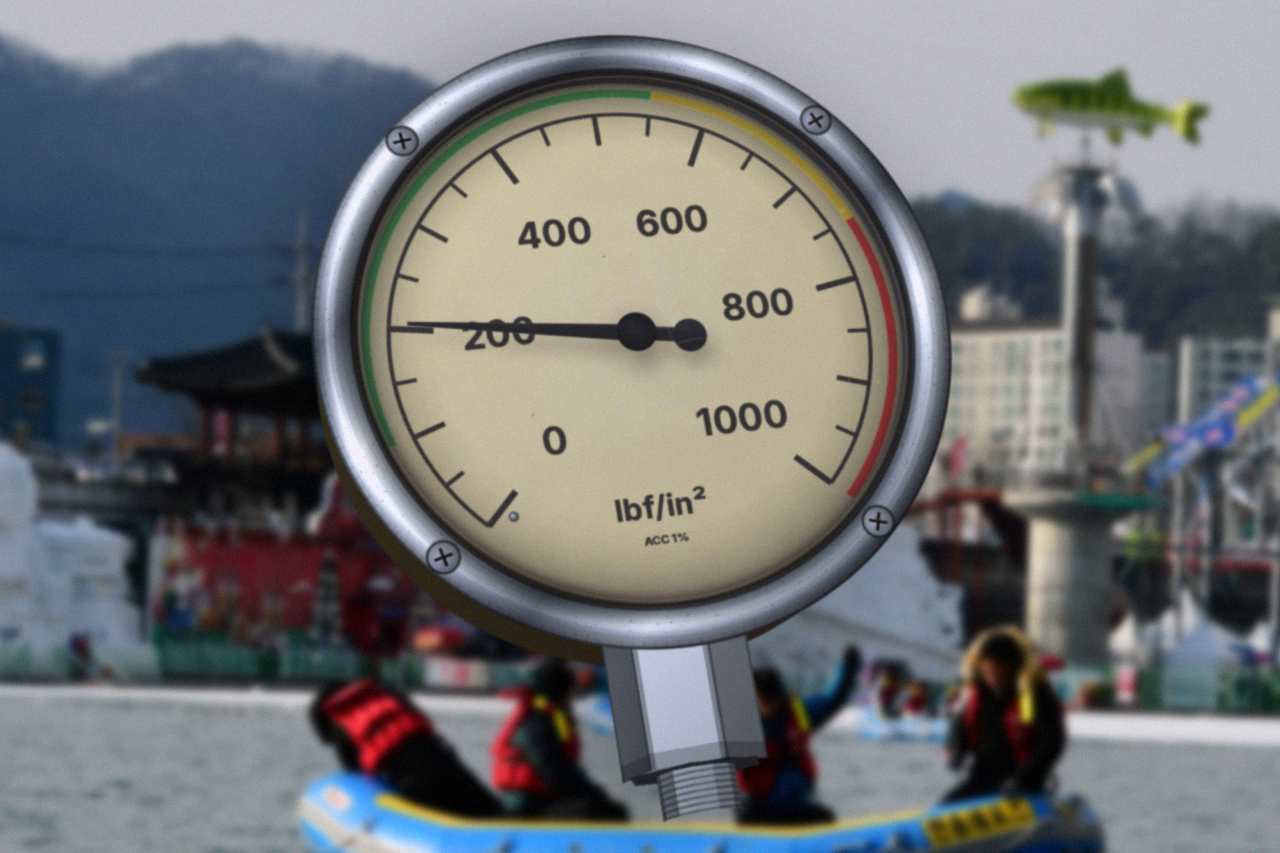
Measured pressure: 200,psi
